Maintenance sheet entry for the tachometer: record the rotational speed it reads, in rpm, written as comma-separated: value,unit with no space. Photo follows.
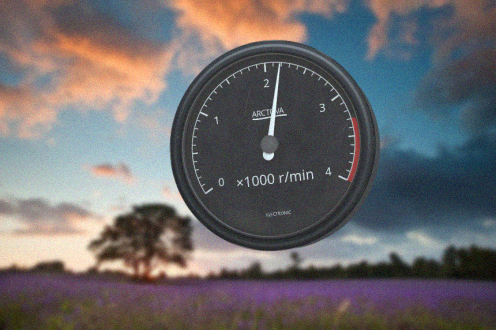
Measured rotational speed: 2200,rpm
